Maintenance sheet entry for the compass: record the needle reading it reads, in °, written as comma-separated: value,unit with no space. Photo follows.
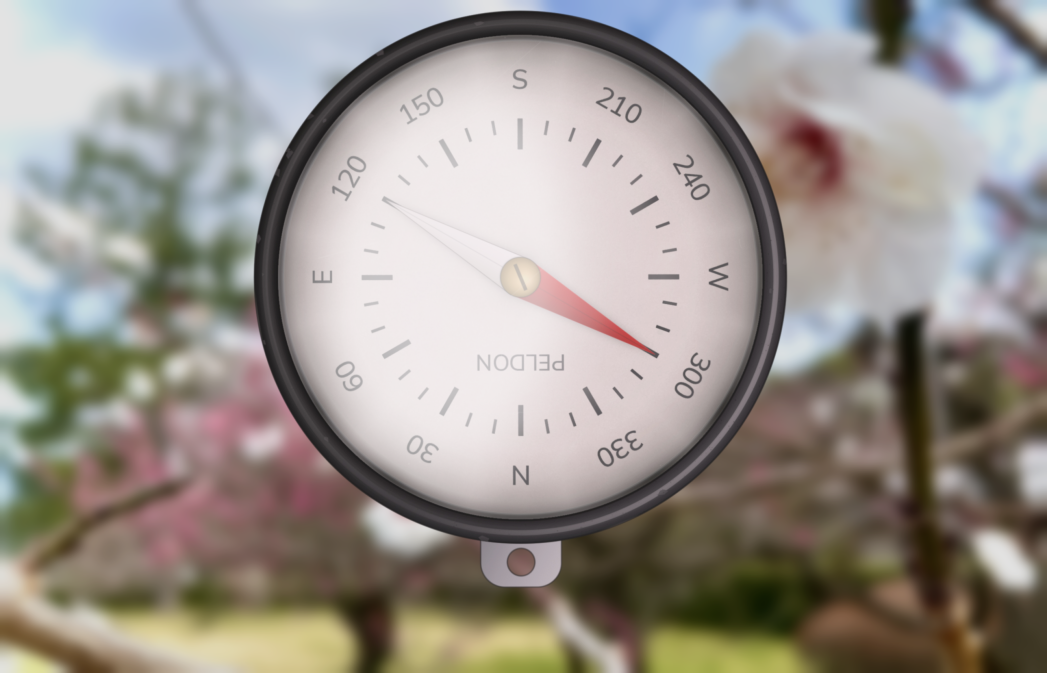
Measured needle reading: 300,°
